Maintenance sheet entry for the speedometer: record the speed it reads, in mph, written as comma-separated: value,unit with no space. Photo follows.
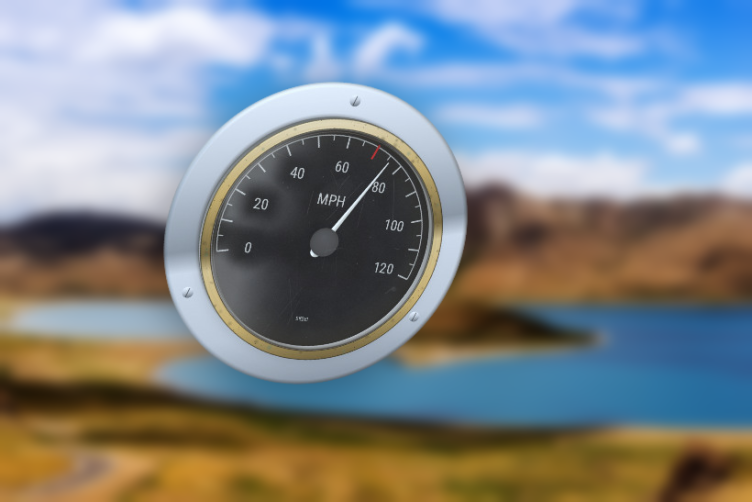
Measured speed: 75,mph
